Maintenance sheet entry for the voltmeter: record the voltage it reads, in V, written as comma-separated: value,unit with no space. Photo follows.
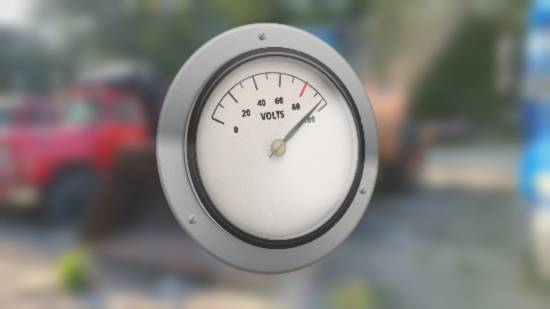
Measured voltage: 95,V
